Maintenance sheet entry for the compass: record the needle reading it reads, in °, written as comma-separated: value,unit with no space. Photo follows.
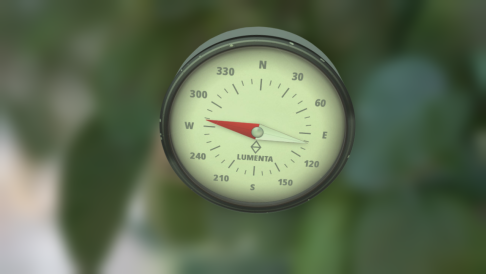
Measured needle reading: 280,°
